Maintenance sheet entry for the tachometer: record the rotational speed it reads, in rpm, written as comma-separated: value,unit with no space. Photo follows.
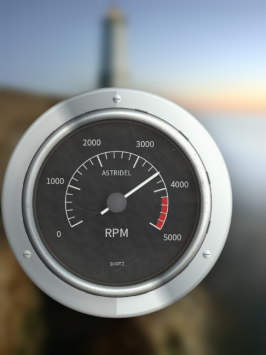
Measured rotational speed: 3600,rpm
